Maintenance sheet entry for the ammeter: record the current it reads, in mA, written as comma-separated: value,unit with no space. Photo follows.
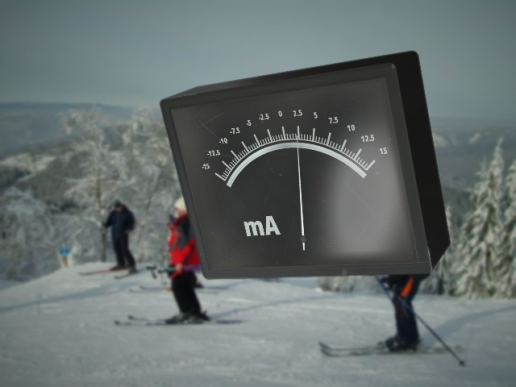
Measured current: 2.5,mA
